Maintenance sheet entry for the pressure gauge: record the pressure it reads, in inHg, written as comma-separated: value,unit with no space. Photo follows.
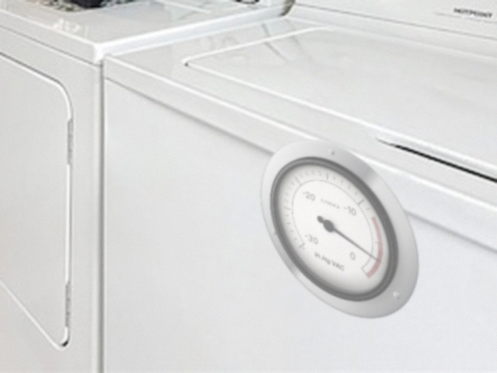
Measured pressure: -3,inHg
